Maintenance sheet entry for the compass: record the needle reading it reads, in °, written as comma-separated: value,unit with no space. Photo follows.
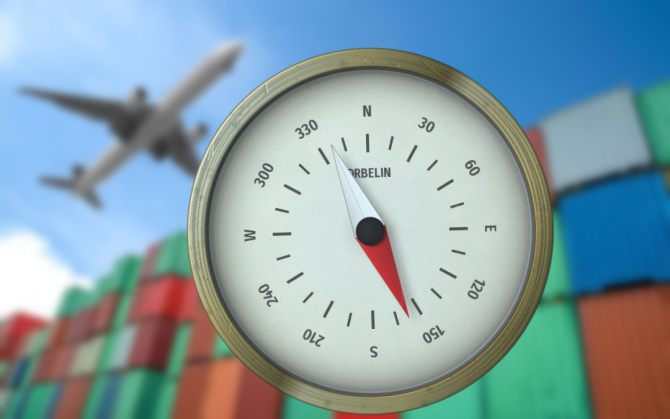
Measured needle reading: 157.5,°
